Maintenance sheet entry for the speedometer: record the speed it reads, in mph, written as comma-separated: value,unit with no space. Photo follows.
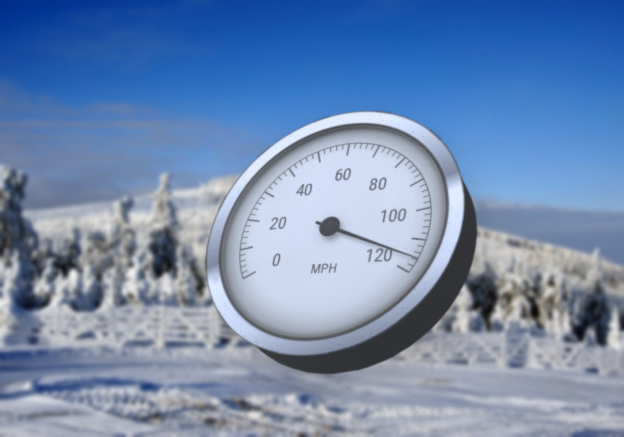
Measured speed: 116,mph
